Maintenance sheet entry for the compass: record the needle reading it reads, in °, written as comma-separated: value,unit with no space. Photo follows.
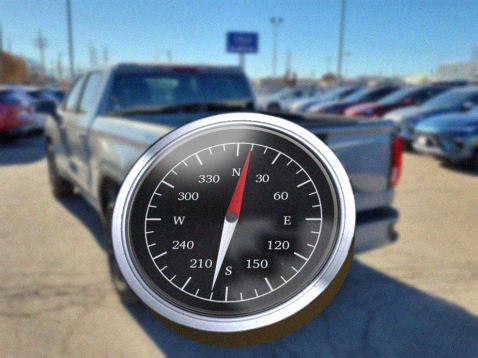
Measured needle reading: 10,°
